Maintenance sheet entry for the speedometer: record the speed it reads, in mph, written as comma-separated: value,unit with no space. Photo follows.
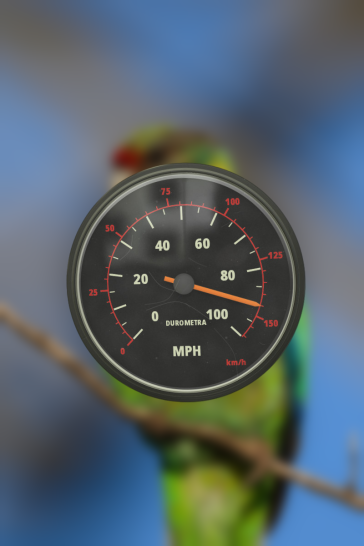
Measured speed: 90,mph
